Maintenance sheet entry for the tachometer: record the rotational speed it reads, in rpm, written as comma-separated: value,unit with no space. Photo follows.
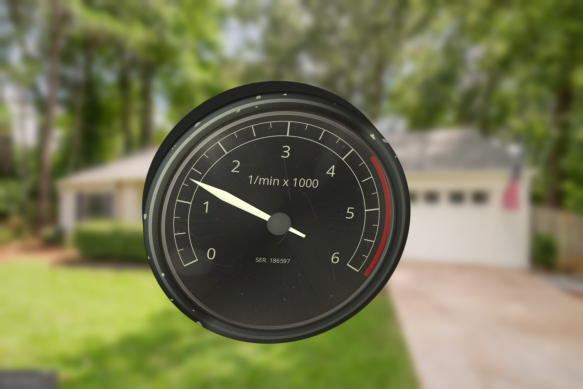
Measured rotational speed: 1375,rpm
